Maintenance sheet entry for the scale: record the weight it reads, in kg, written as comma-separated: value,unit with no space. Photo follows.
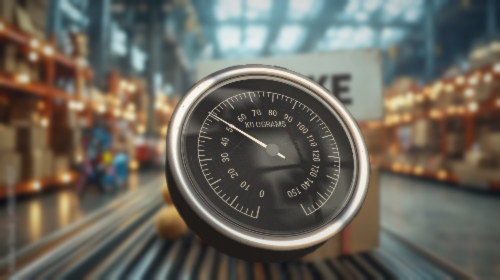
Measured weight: 50,kg
